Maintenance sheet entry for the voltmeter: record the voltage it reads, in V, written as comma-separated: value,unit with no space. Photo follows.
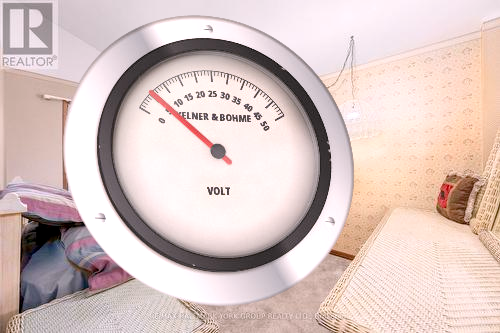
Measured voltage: 5,V
